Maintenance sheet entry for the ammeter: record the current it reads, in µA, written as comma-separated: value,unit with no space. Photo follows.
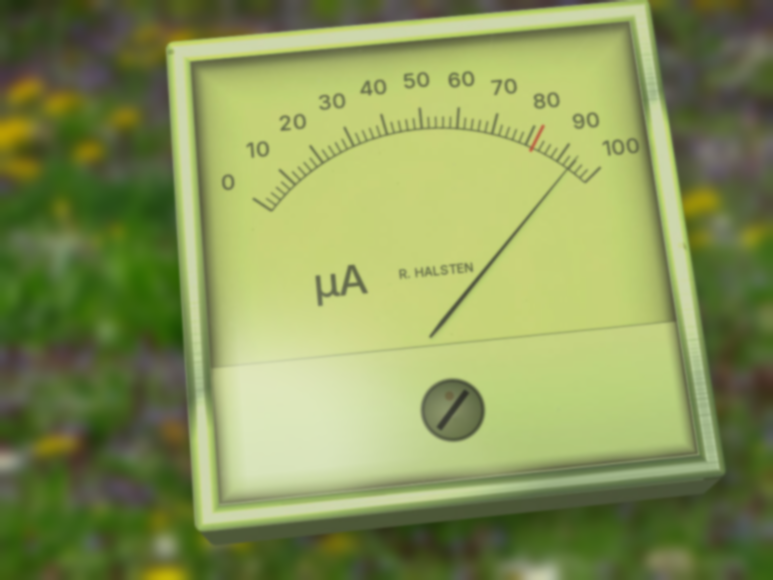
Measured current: 94,µA
